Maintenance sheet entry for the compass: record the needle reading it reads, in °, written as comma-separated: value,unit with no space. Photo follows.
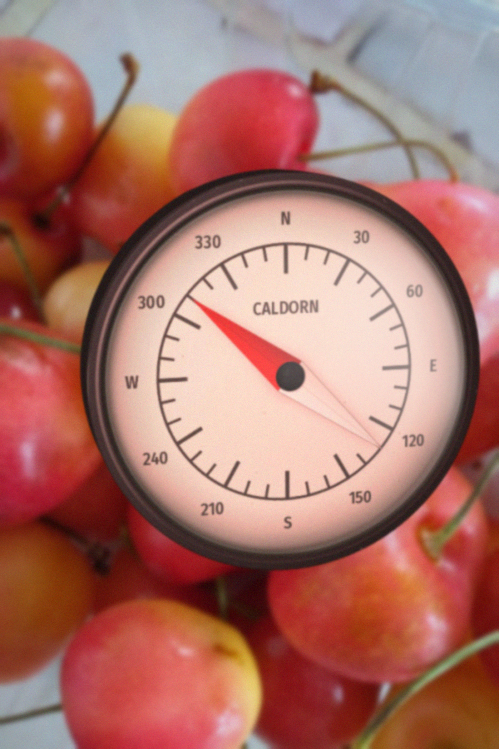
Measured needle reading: 310,°
